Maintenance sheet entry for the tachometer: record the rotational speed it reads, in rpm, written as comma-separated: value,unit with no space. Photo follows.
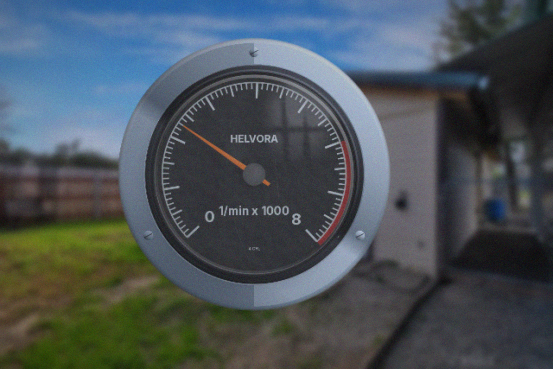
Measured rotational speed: 2300,rpm
